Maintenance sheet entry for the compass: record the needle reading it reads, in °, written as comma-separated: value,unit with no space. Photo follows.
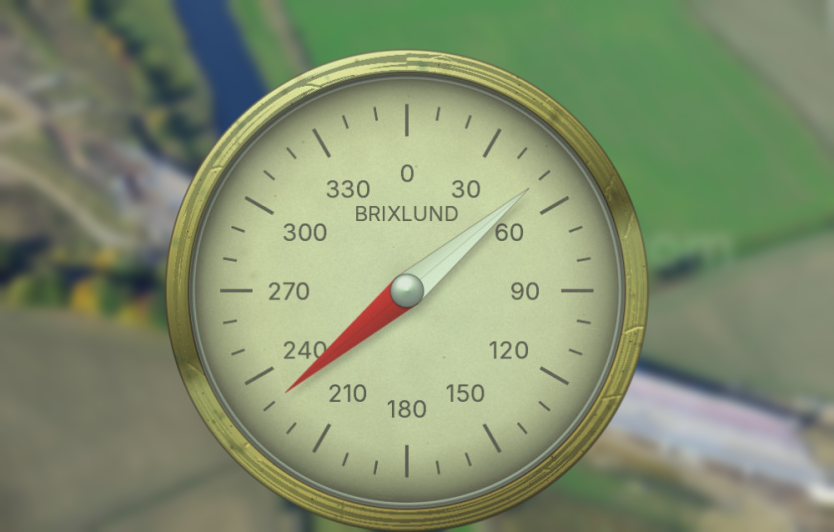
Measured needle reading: 230,°
